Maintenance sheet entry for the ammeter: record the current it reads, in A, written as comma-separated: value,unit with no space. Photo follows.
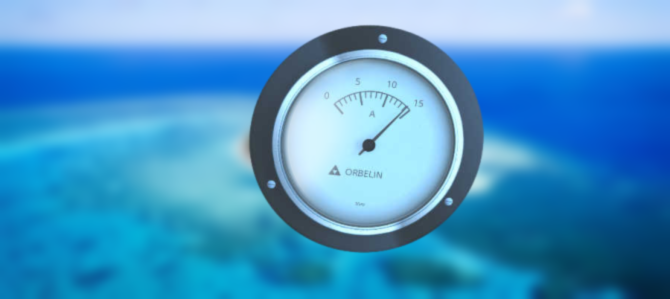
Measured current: 14,A
